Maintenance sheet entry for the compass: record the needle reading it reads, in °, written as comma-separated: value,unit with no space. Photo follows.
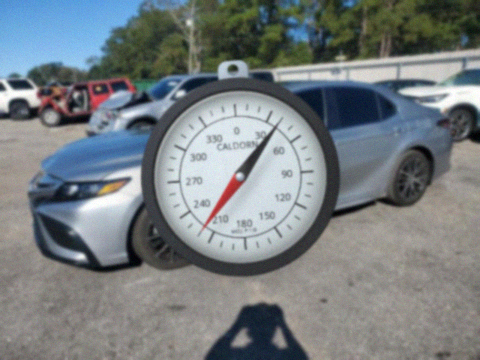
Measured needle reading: 220,°
